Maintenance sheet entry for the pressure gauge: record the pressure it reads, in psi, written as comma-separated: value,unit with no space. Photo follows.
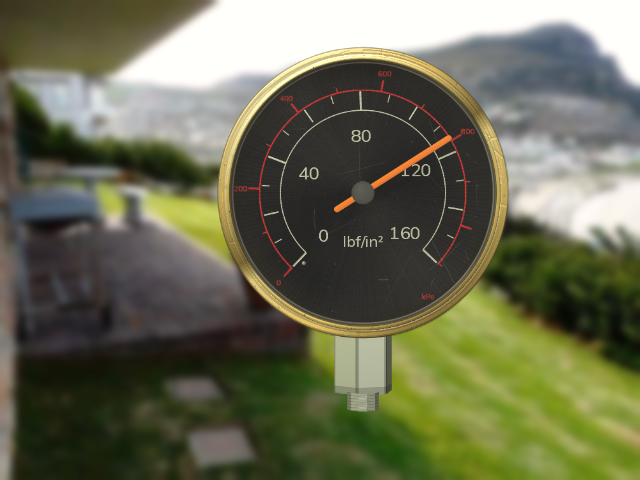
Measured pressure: 115,psi
